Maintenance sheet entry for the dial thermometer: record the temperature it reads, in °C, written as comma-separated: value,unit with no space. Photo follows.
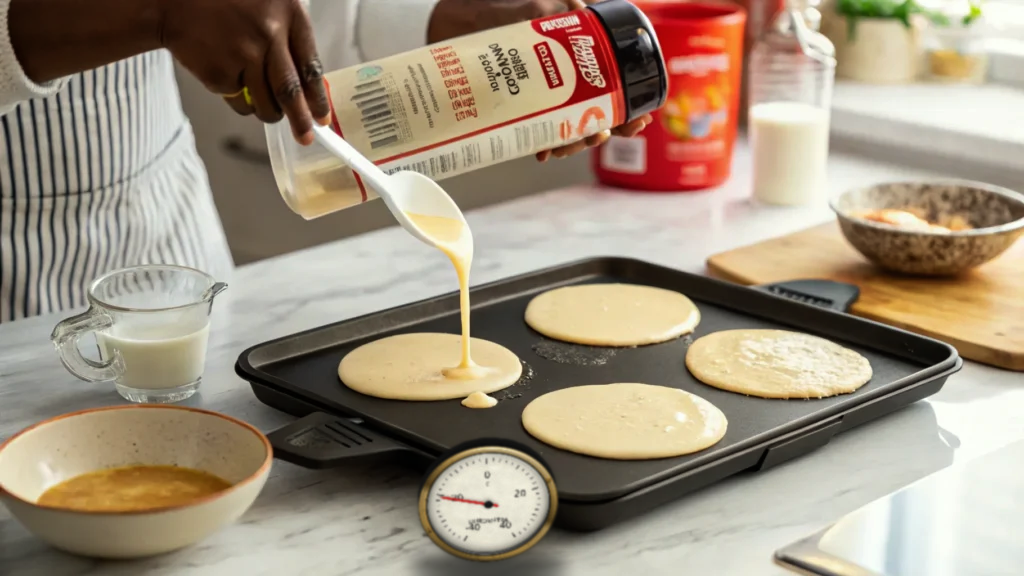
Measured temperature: -20,°C
